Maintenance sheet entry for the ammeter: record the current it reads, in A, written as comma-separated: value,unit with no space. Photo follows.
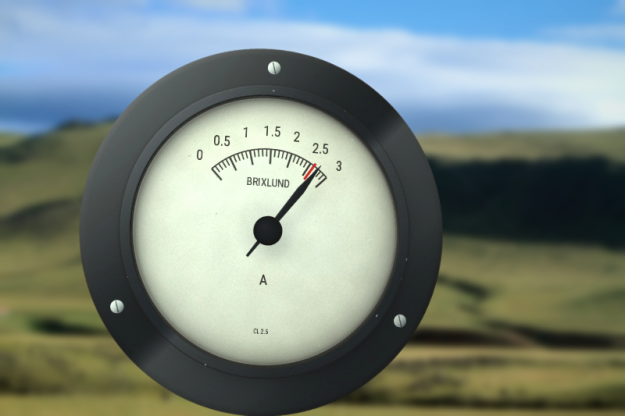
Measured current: 2.7,A
